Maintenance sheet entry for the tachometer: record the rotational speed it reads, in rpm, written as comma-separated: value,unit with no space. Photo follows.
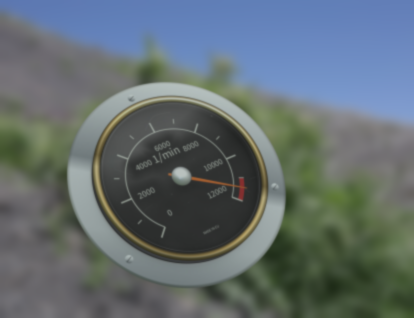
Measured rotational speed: 11500,rpm
